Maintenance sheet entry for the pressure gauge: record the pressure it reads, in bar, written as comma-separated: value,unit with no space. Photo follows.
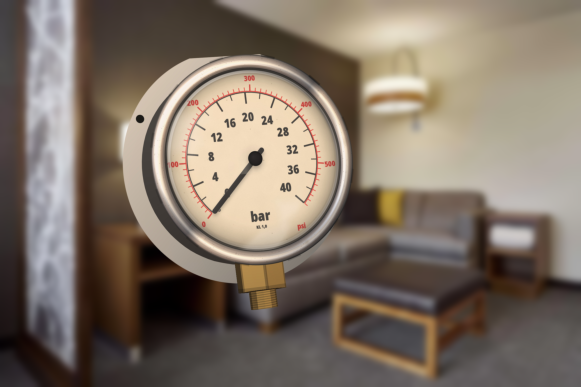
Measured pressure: 0,bar
